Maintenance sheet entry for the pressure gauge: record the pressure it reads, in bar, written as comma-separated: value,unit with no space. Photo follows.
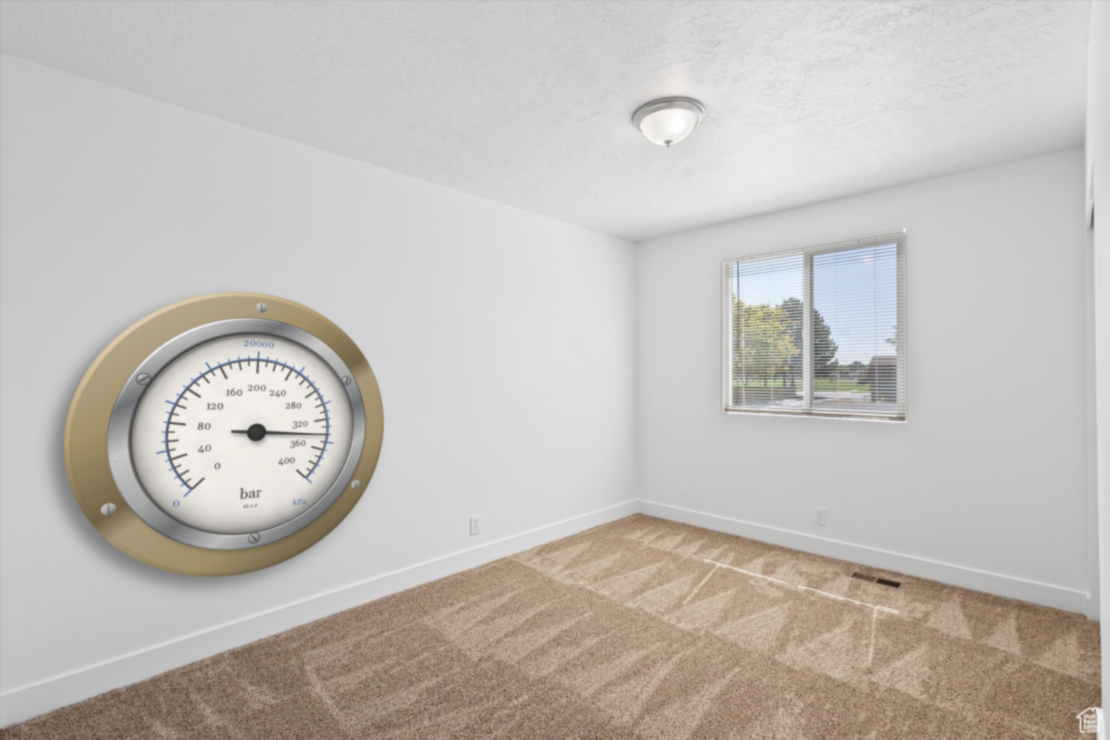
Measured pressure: 340,bar
